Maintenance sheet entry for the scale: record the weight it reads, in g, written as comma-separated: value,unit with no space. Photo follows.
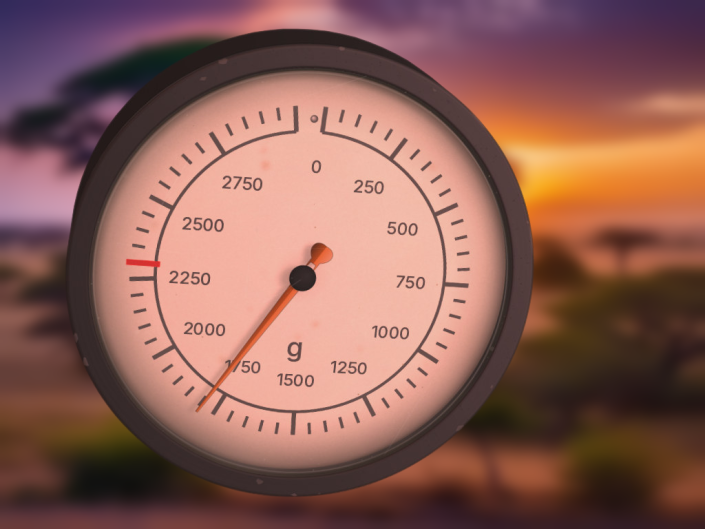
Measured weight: 1800,g
